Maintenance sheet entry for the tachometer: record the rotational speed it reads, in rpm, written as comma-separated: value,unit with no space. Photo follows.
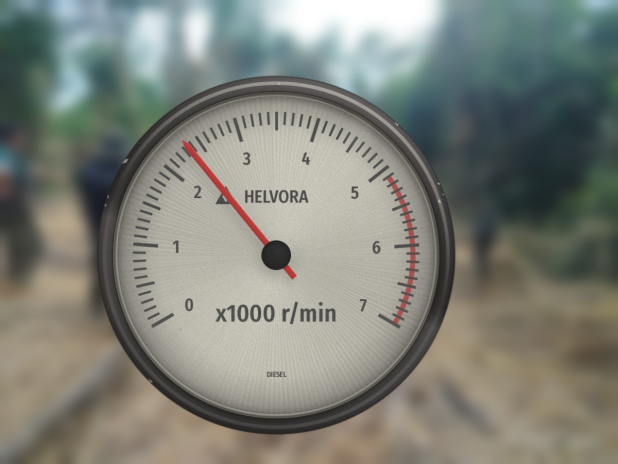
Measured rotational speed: 2350,rpm
